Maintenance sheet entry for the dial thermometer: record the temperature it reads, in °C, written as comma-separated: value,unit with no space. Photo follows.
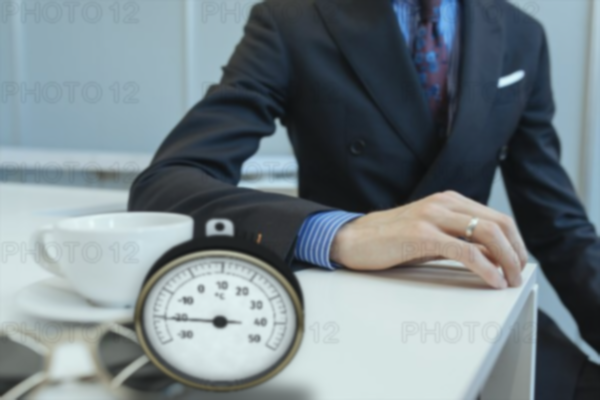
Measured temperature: -20,°C
